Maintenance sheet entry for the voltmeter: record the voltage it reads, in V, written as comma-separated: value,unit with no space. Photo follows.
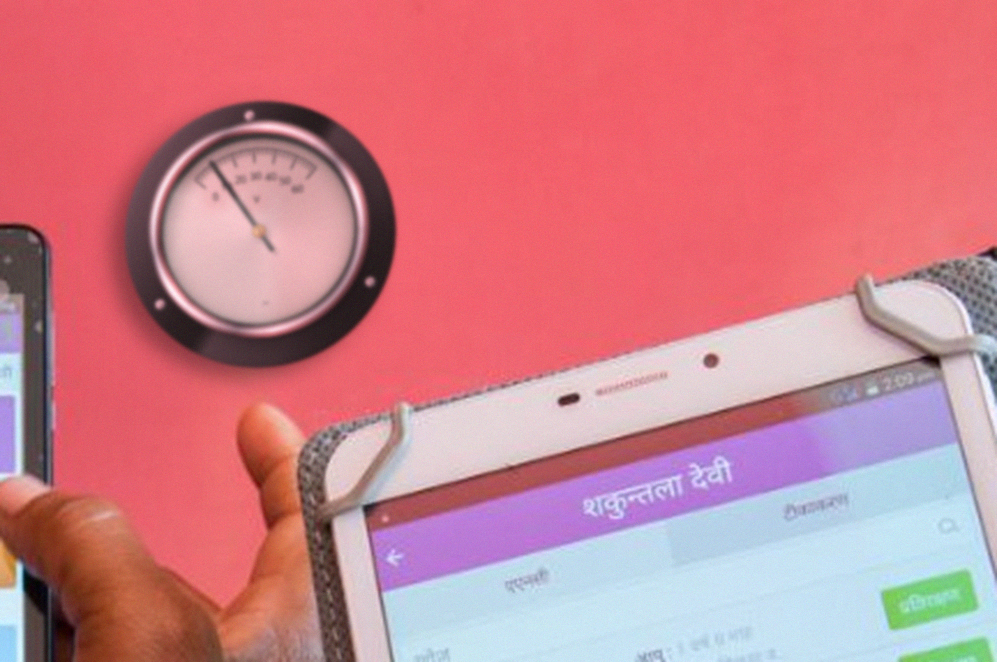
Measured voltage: 10,V
